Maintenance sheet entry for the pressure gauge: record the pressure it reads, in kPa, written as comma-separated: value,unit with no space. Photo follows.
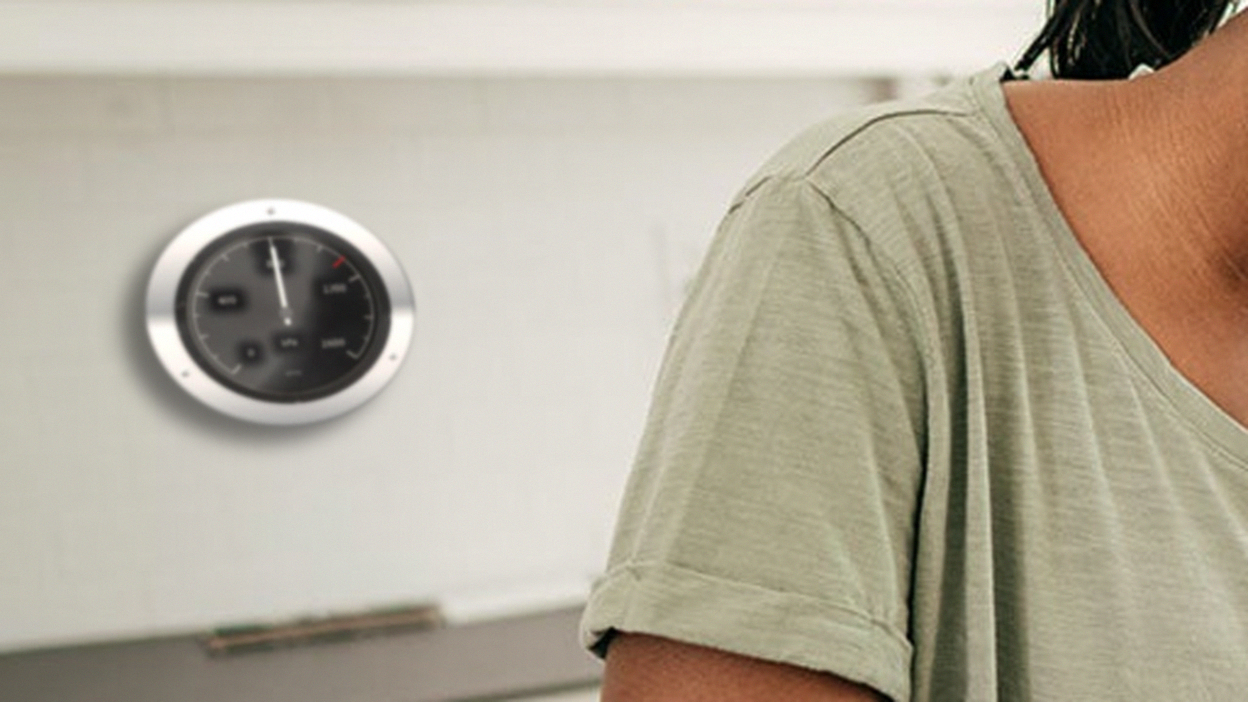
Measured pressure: 800,kPa
